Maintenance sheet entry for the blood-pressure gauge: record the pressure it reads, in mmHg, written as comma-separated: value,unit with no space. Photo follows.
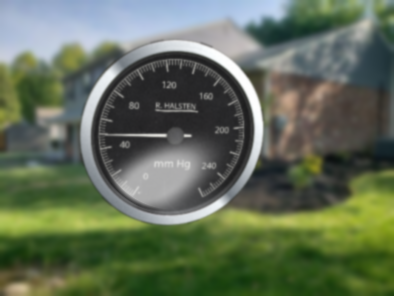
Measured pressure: 50,mmHg
